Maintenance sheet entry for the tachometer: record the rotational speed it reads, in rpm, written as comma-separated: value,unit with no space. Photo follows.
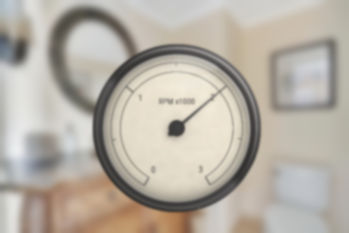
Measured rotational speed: 2000,rpm
